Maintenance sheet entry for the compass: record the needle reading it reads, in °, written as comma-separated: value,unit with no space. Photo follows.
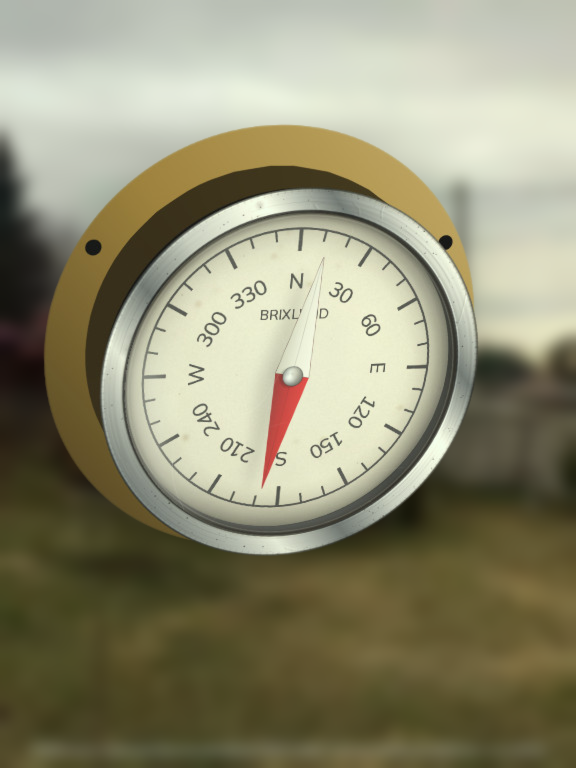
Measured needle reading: 190,°
